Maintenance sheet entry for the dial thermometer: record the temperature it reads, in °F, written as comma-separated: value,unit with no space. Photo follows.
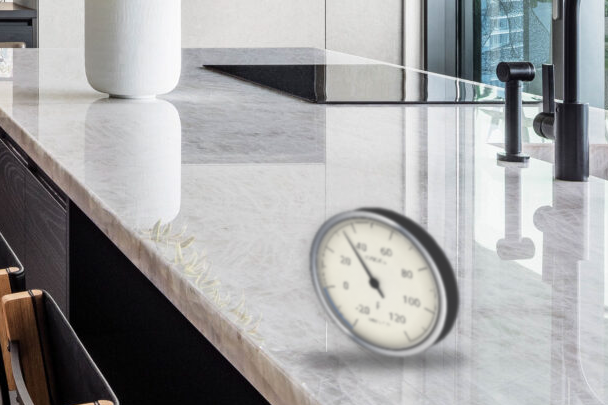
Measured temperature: 35,°F
